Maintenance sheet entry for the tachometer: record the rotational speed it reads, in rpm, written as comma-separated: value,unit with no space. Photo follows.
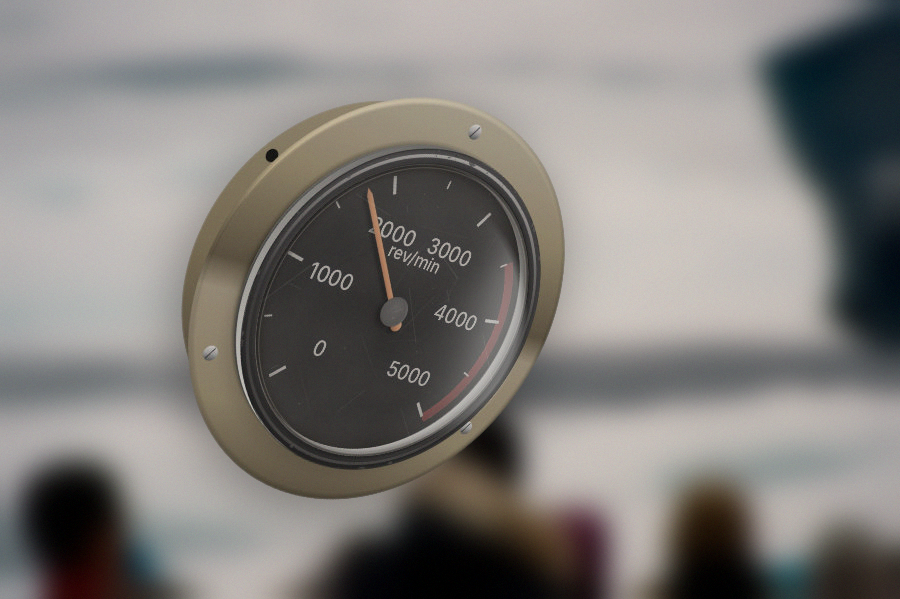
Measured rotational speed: 1750,rpm
